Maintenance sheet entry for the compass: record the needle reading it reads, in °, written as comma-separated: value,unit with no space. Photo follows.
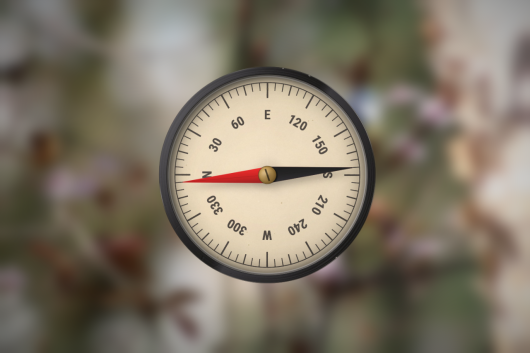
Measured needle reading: 355,°
